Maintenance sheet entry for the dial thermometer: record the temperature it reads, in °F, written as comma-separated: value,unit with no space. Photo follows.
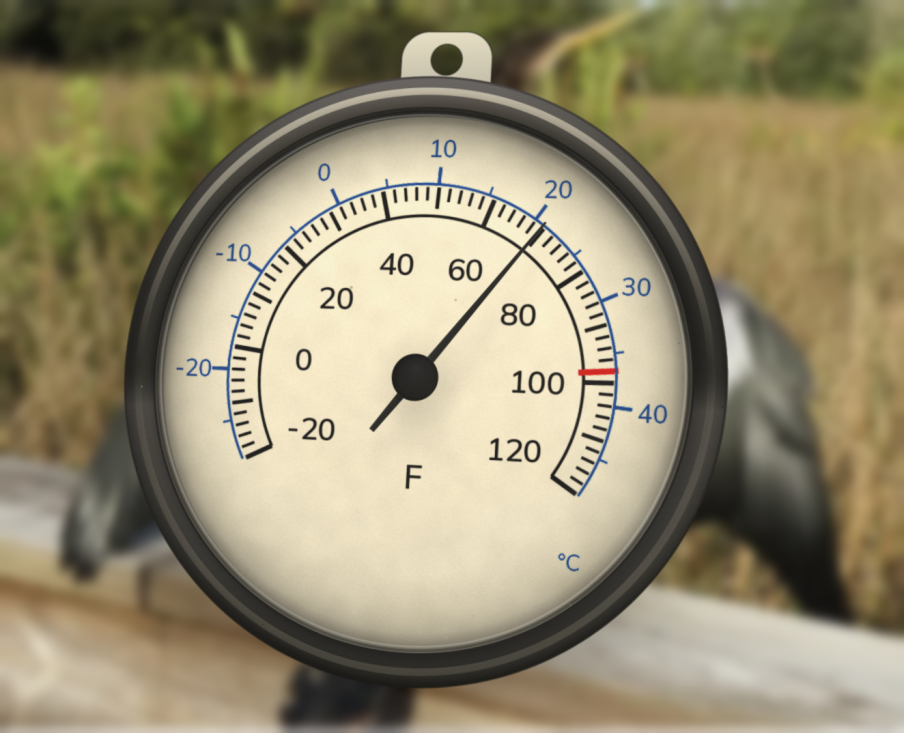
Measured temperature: 70,°F
